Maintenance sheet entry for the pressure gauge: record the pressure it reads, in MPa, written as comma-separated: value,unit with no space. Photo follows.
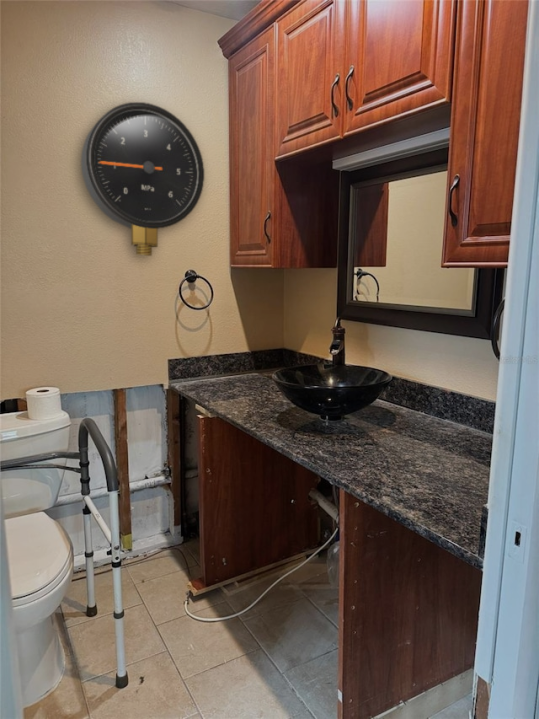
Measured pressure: 1,MPa
